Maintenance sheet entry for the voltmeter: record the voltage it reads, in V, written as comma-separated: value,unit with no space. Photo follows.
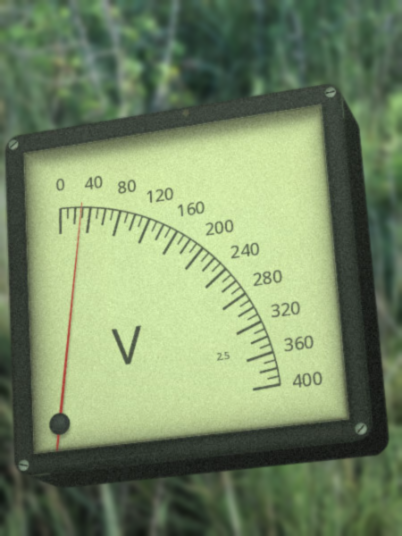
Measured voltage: 30,V
